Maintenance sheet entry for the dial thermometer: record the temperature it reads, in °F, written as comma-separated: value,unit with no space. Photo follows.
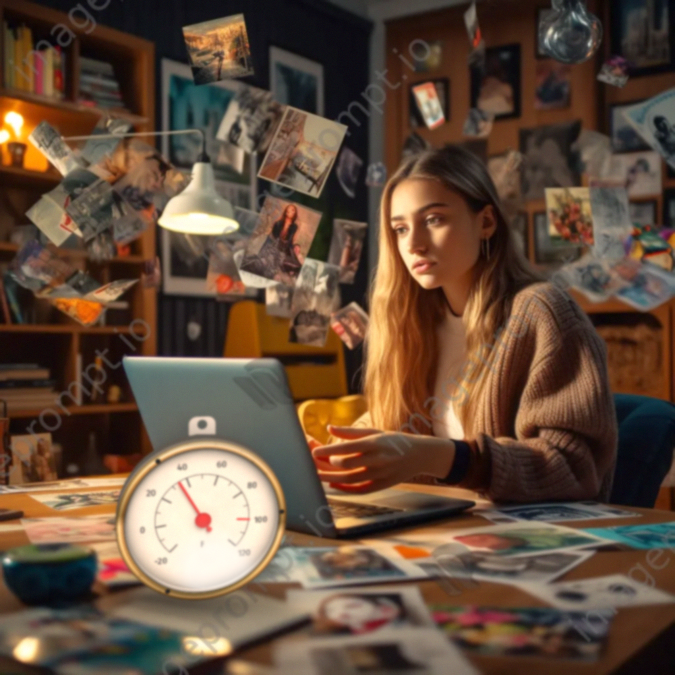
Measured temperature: 35,°F
